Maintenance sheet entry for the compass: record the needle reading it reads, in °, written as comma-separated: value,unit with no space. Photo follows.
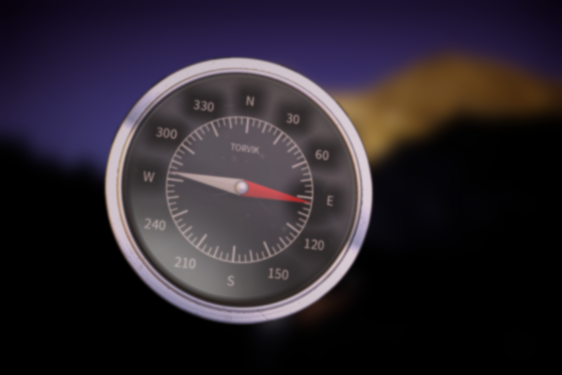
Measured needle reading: 95,°
